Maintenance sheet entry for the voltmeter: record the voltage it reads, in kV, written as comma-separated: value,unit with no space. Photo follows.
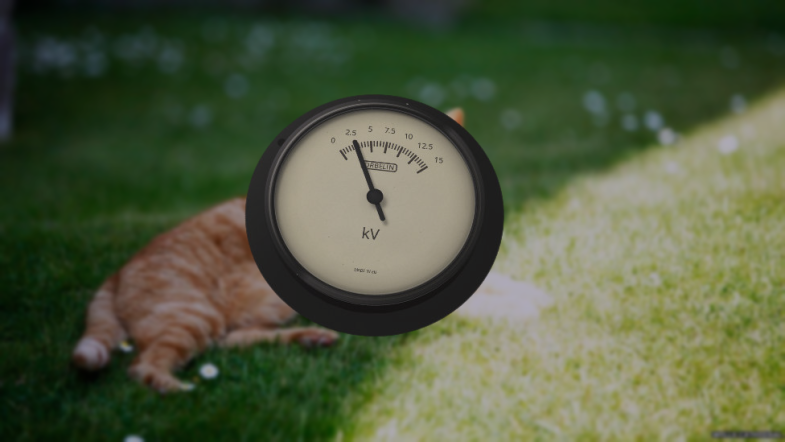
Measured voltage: 2.5,kV
